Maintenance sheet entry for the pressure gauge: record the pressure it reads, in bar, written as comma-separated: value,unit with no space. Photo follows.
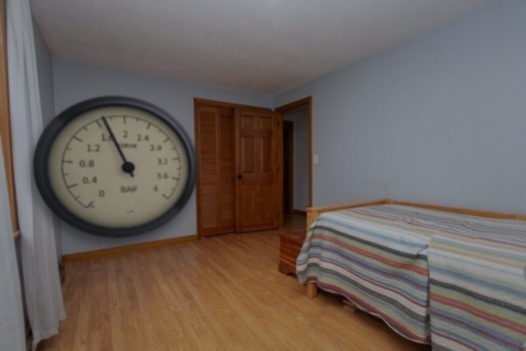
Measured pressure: 1.7,bar
